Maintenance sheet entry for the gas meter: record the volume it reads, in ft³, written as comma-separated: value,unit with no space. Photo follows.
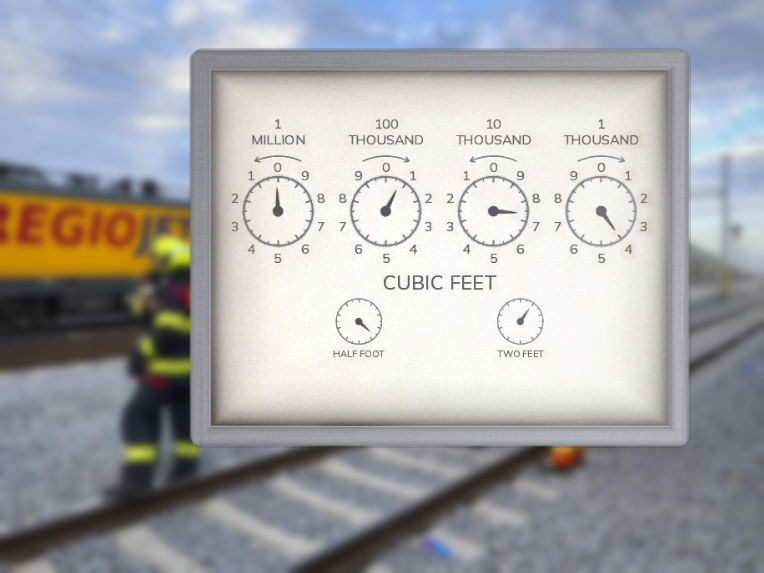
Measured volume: 7400,ft³
